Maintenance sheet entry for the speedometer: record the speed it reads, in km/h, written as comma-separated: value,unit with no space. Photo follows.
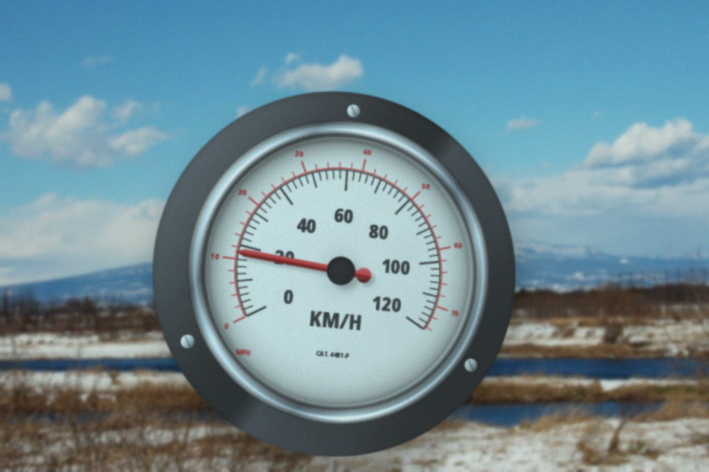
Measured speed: 18,km/h
